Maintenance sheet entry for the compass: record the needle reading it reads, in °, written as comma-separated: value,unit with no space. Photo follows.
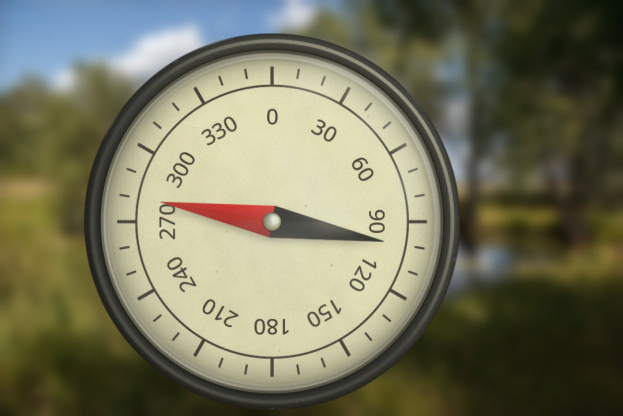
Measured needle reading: 280,°
